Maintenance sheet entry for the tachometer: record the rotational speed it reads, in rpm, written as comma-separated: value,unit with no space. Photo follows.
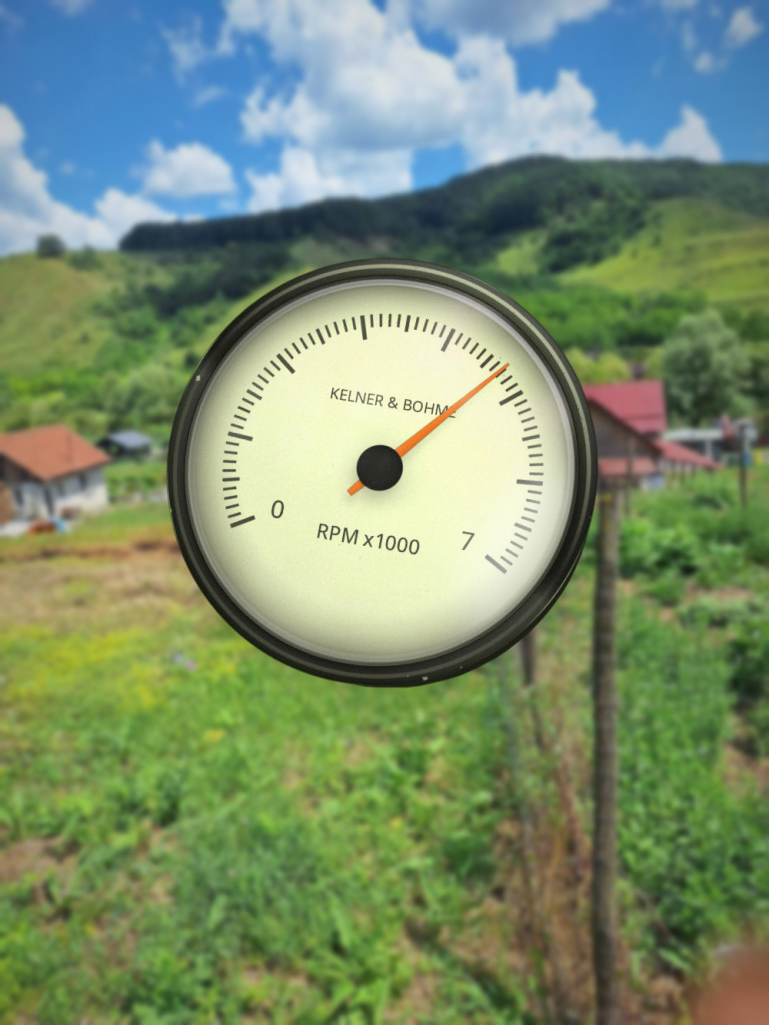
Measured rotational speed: 4700,rpm
